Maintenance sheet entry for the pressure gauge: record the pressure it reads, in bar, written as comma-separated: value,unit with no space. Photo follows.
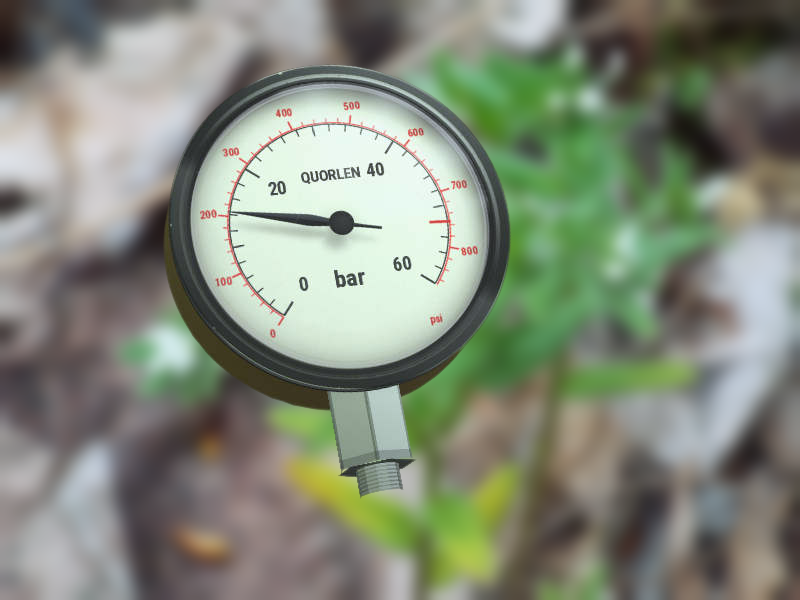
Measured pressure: 14,bar
